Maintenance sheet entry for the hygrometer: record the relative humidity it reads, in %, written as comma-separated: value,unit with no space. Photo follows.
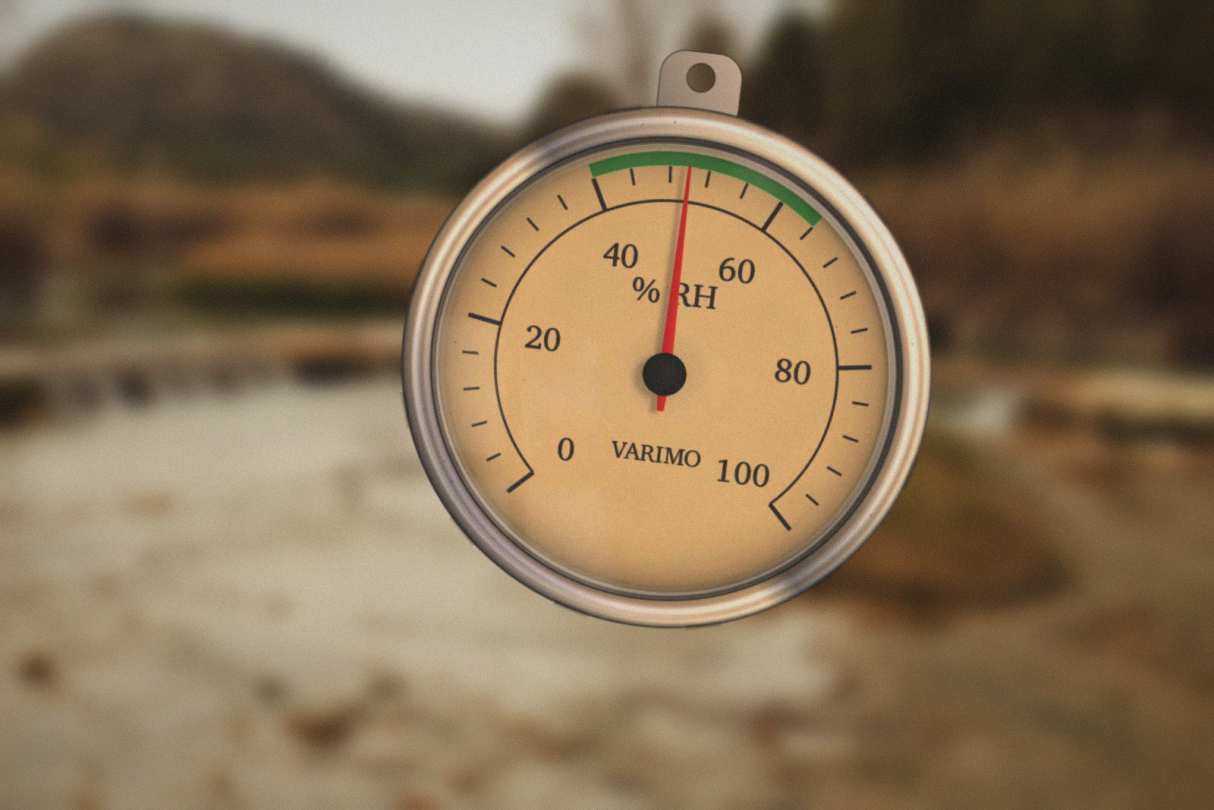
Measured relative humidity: 50,%
